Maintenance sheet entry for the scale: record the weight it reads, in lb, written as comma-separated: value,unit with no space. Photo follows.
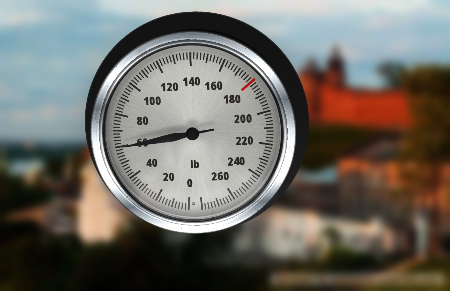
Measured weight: 60,lb
